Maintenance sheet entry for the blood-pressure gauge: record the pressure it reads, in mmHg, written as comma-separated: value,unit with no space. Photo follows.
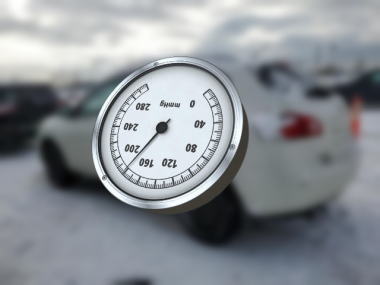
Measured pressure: 180,mmHg
